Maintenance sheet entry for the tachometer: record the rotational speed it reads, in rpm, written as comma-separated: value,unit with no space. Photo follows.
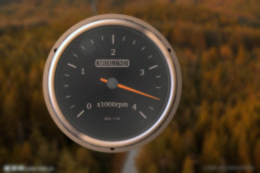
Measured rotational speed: 3600,rpm
